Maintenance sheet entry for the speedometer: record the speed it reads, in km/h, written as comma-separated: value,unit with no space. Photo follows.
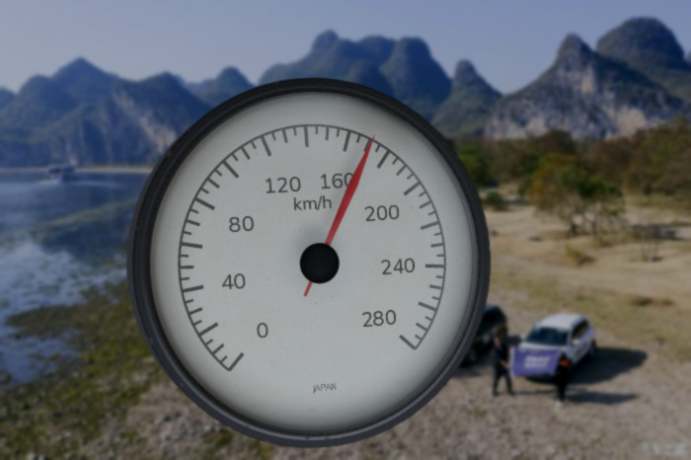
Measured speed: 170,km/h
